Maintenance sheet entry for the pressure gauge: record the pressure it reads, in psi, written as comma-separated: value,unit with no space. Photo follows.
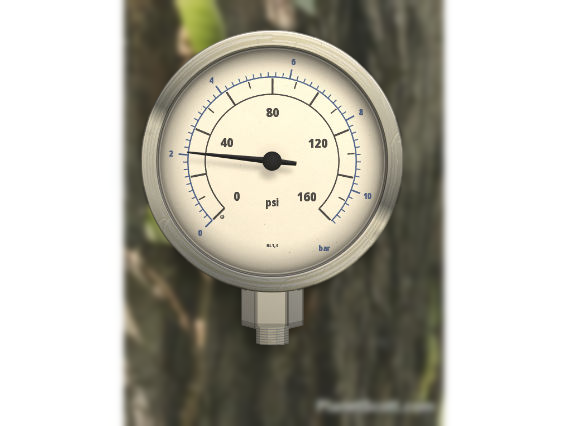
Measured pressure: 30,psi
